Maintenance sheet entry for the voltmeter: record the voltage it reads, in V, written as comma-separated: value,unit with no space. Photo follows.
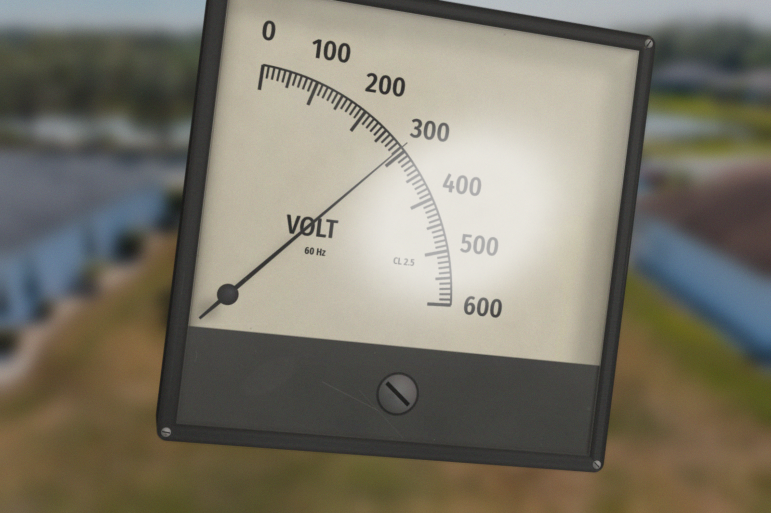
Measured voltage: 290,V
